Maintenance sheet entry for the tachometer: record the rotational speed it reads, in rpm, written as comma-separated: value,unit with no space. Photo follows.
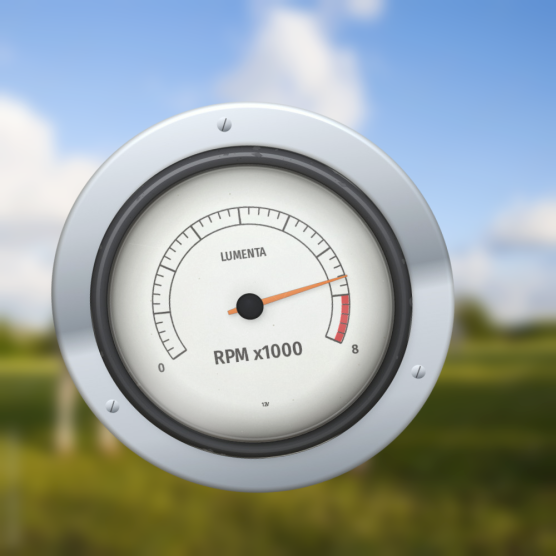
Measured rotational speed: 6600,rpm
